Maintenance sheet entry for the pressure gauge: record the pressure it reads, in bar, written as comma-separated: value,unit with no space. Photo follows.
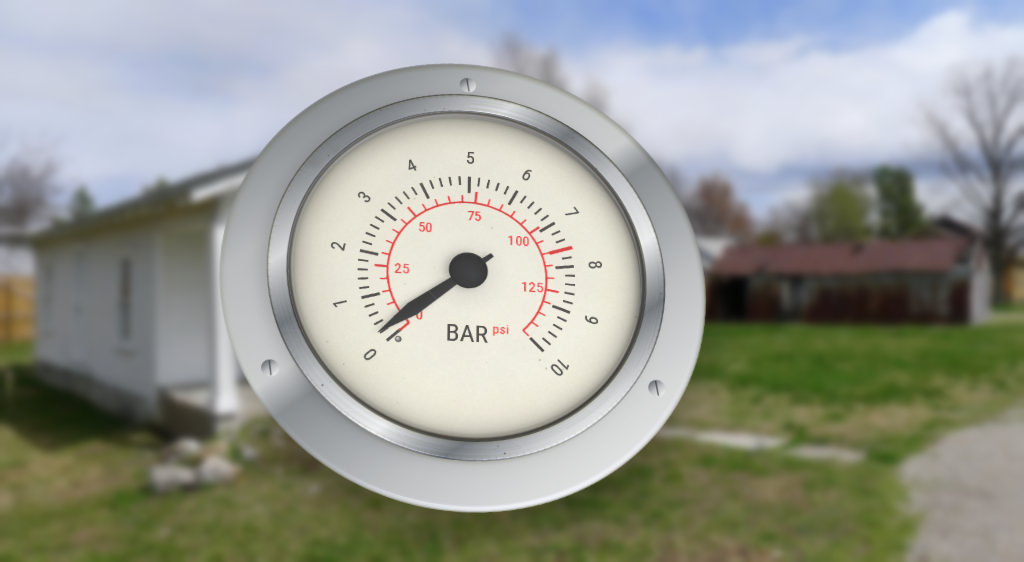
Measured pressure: 0.2,bar
